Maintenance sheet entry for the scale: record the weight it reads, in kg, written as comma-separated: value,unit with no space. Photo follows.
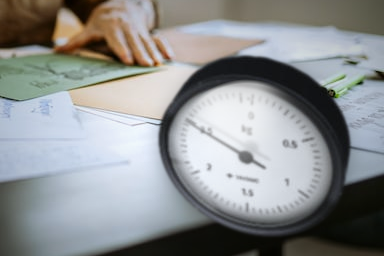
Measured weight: 2.5,kg
